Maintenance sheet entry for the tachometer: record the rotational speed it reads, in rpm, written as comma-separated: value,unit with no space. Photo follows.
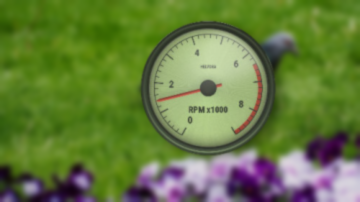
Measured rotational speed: 1400,rpm
